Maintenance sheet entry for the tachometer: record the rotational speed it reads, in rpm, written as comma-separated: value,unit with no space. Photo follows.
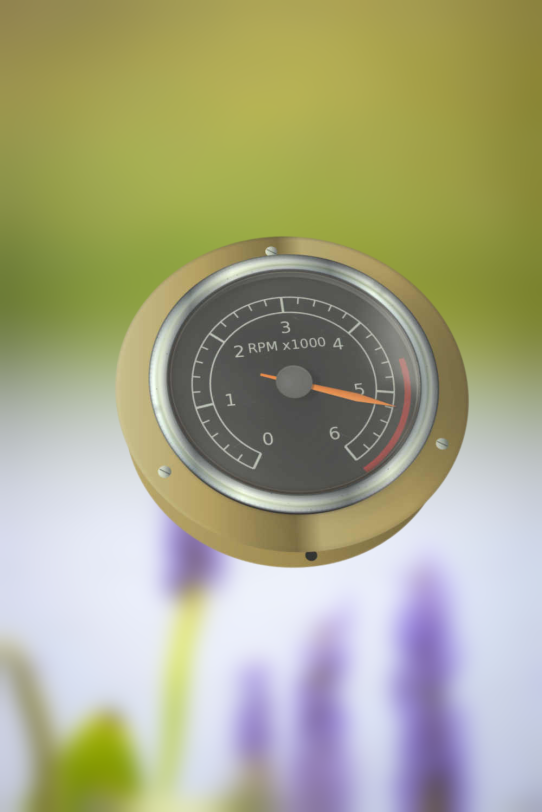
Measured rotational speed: 5200,rpm
